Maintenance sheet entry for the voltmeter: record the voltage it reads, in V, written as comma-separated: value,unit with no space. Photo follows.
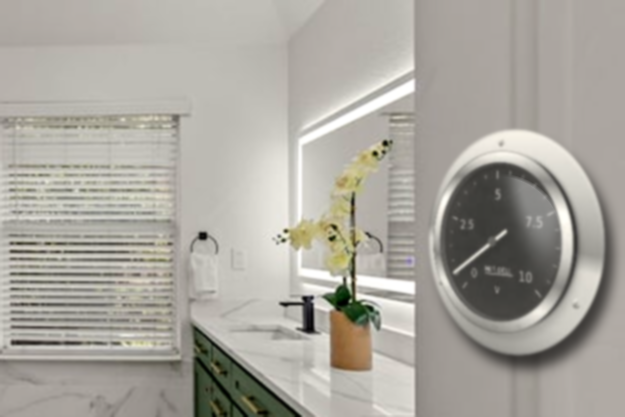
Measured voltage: 0.5,V
